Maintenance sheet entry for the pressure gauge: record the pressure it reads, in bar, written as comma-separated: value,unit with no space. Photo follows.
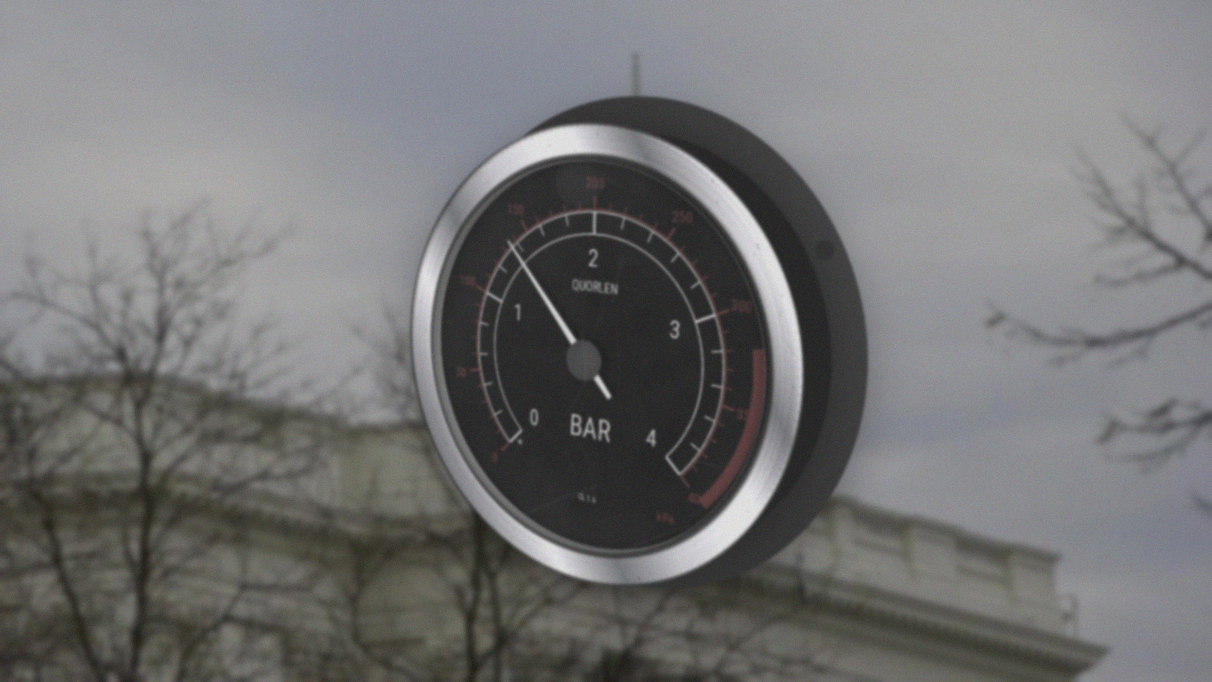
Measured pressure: 1.4,bar
